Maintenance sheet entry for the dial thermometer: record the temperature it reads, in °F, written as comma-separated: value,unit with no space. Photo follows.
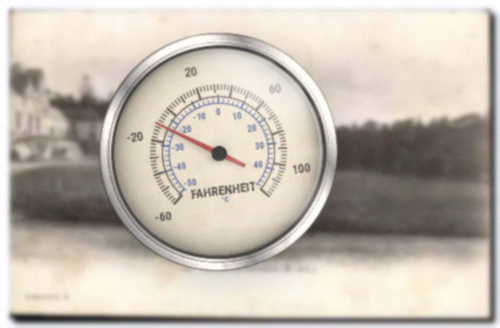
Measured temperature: -10,°F
